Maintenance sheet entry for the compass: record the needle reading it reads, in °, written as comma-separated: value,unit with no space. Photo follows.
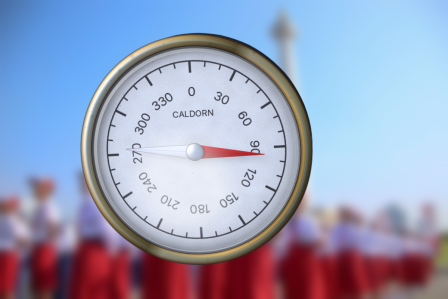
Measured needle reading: 95,°
